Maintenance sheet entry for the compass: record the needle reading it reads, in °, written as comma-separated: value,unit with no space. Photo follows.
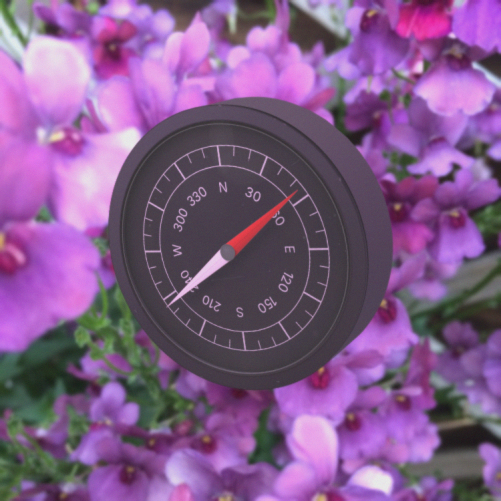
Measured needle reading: 55,°
